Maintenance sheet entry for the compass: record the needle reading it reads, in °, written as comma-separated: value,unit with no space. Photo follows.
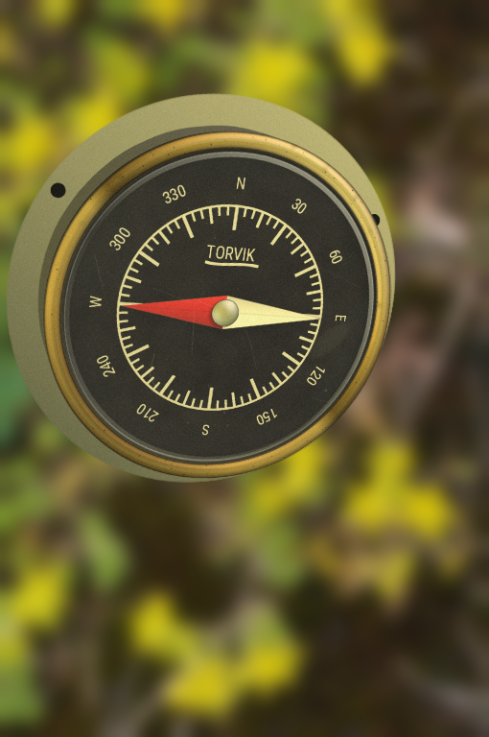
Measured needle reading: 270,°
